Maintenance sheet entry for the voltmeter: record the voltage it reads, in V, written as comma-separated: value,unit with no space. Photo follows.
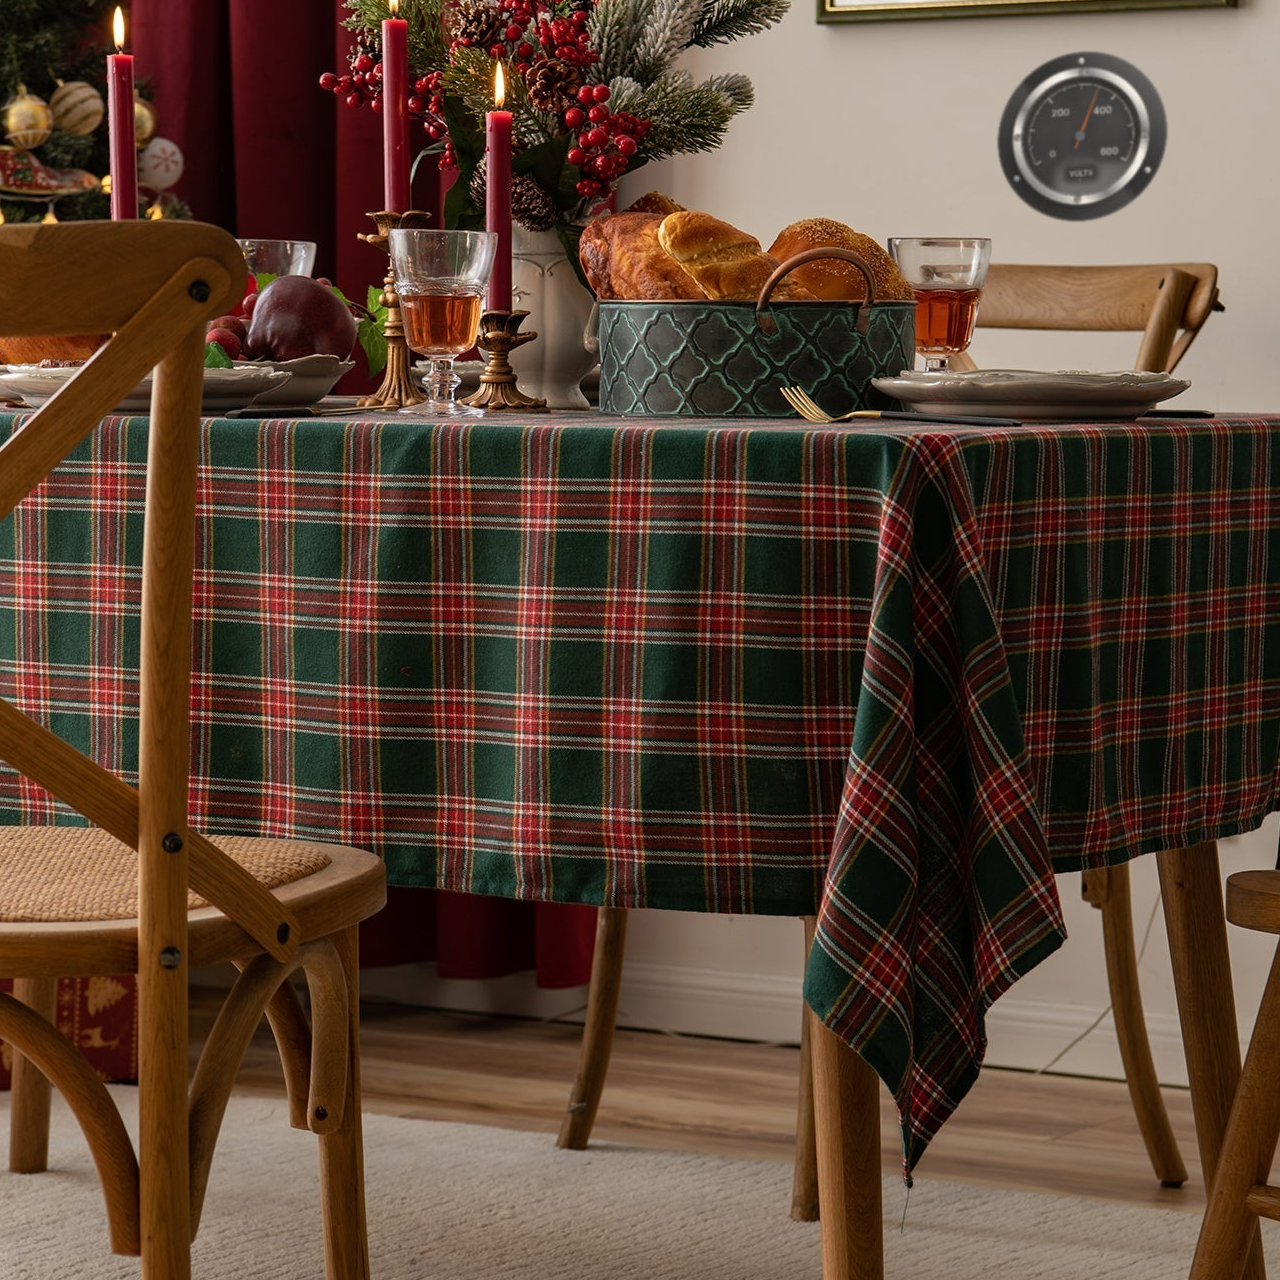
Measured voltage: 350,V
